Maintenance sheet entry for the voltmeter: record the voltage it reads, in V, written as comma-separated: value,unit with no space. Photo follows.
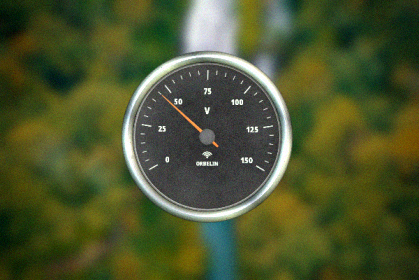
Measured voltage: 45,V
